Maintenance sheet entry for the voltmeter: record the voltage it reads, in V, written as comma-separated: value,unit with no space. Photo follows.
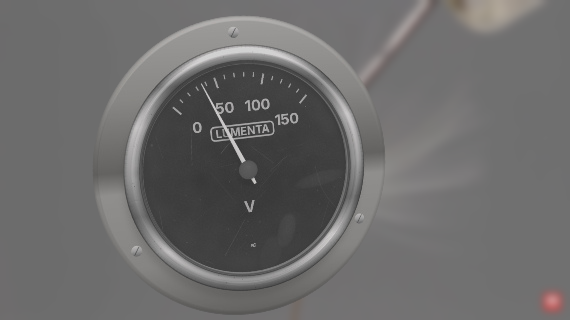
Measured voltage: 35,V
